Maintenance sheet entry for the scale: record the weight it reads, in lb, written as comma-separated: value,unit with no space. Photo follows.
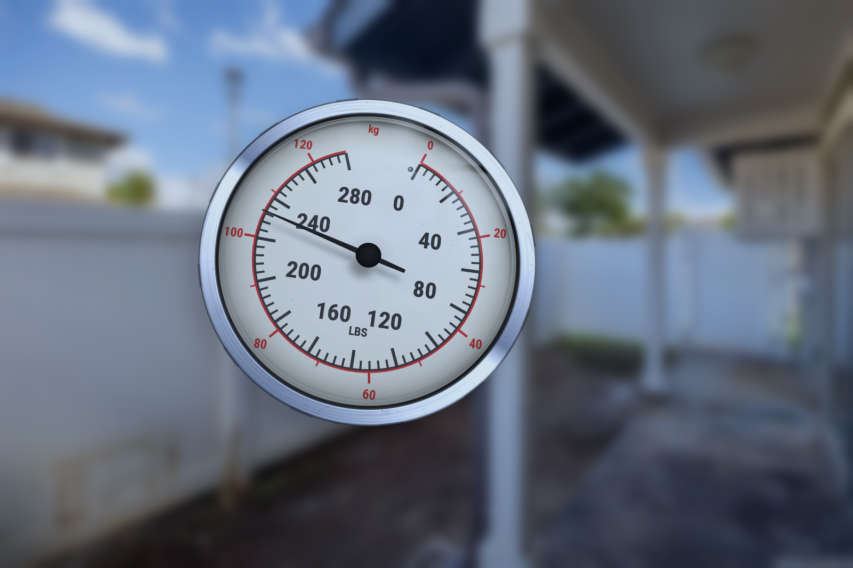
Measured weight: 232,lb
